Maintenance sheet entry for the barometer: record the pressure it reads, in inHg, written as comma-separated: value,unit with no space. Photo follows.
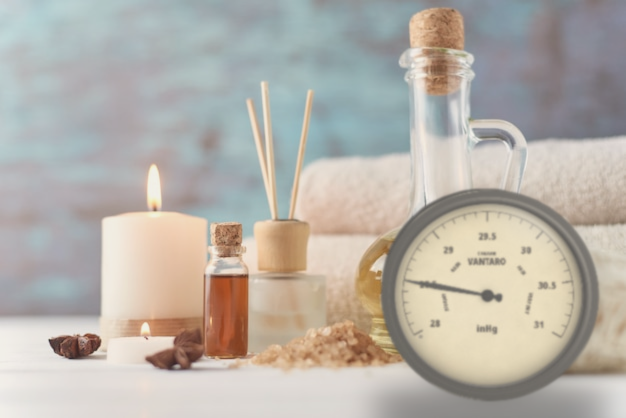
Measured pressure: 28.5,inHg
